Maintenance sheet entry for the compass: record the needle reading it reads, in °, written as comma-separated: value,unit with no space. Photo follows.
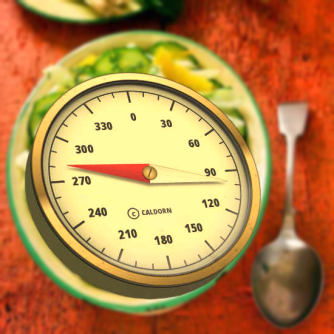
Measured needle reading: 280,°
